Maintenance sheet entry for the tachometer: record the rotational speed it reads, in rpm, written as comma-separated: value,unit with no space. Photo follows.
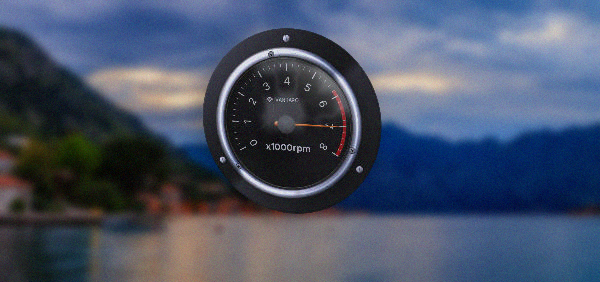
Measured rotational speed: 7000,rpm
